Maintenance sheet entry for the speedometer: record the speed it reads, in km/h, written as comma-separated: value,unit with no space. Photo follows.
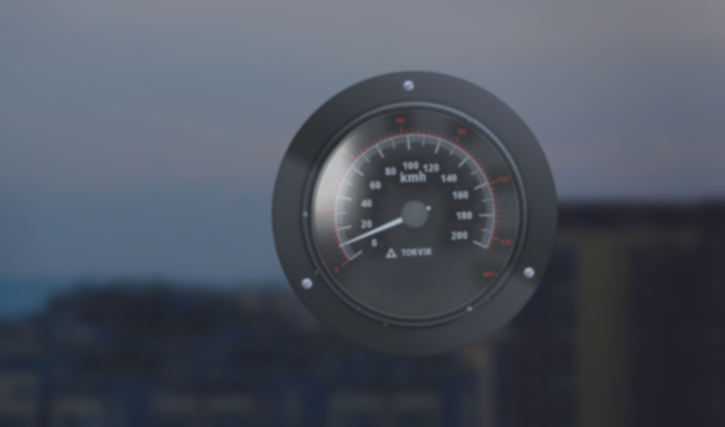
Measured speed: 10,km/h
